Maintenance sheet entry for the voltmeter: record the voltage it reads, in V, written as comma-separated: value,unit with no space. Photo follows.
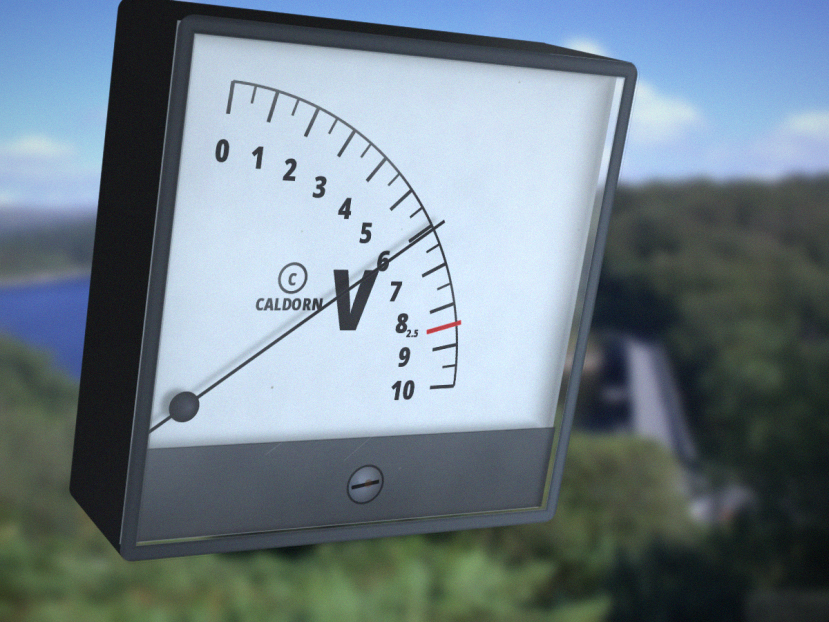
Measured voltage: 6,V
